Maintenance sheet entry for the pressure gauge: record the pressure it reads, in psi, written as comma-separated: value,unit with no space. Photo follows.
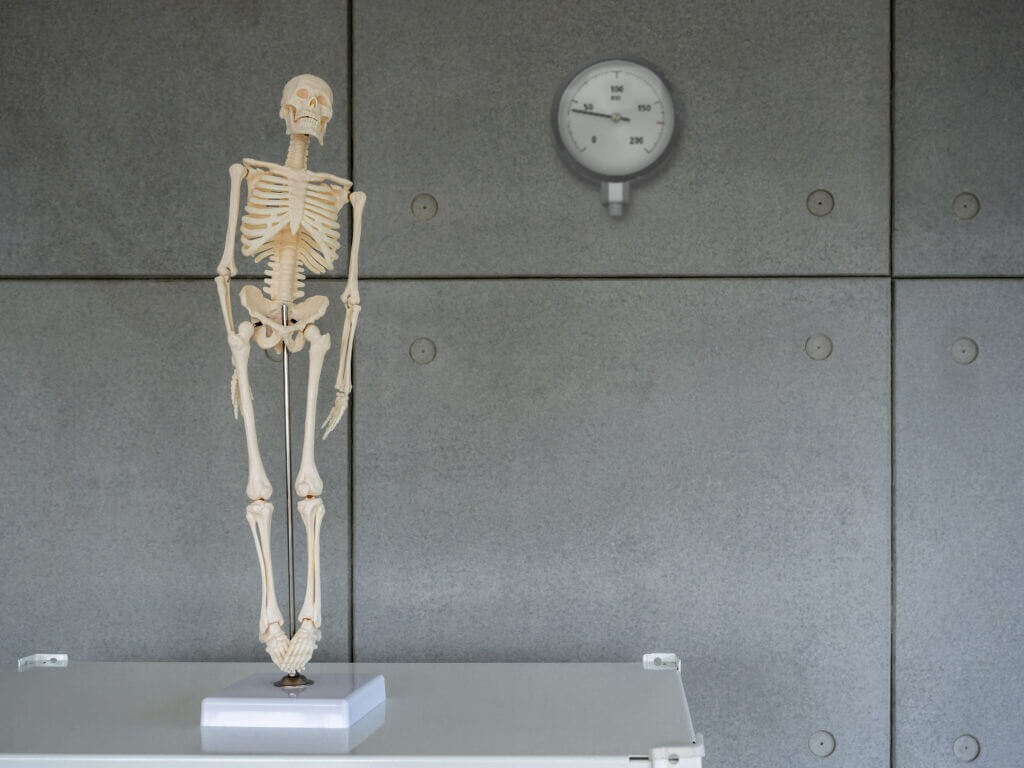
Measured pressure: 40,psi
